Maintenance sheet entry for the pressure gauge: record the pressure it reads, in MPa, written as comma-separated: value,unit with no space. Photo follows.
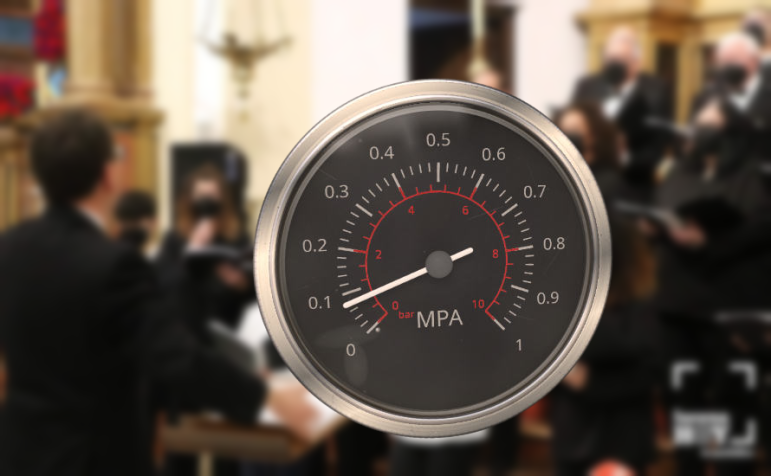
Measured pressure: 0.08,MPa
